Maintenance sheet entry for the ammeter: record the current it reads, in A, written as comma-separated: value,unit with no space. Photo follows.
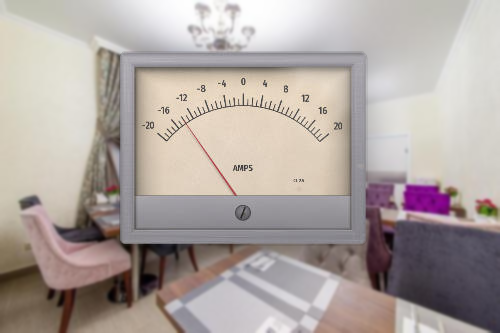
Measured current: -14,A
